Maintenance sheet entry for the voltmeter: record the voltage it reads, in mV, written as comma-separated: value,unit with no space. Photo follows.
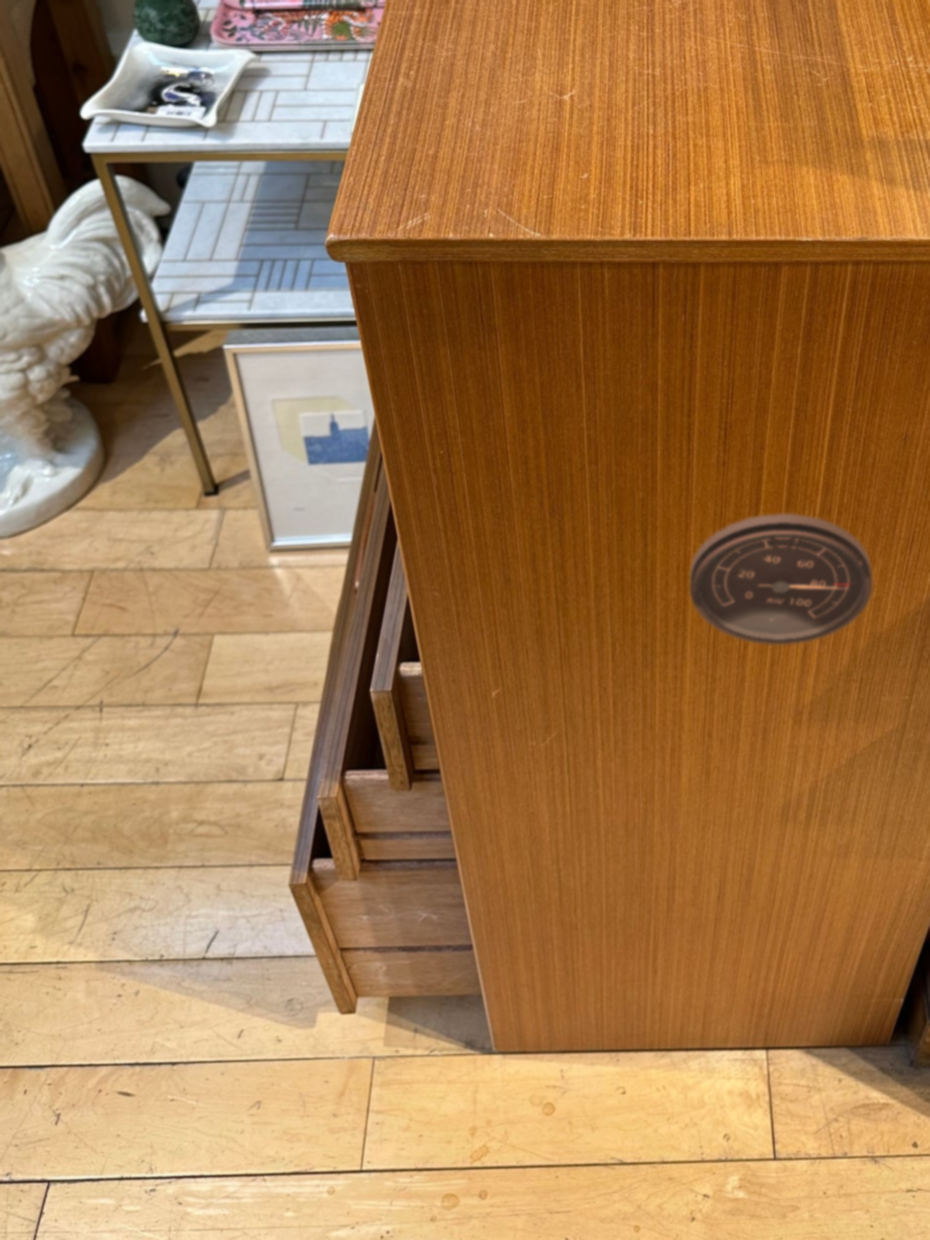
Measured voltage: 80,mV
